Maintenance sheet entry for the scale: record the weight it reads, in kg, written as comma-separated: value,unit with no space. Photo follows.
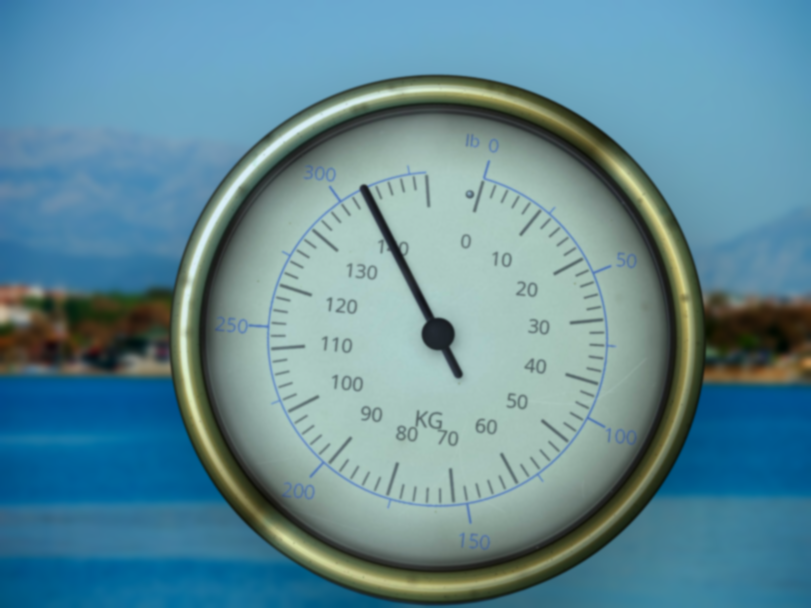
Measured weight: 140,kg
